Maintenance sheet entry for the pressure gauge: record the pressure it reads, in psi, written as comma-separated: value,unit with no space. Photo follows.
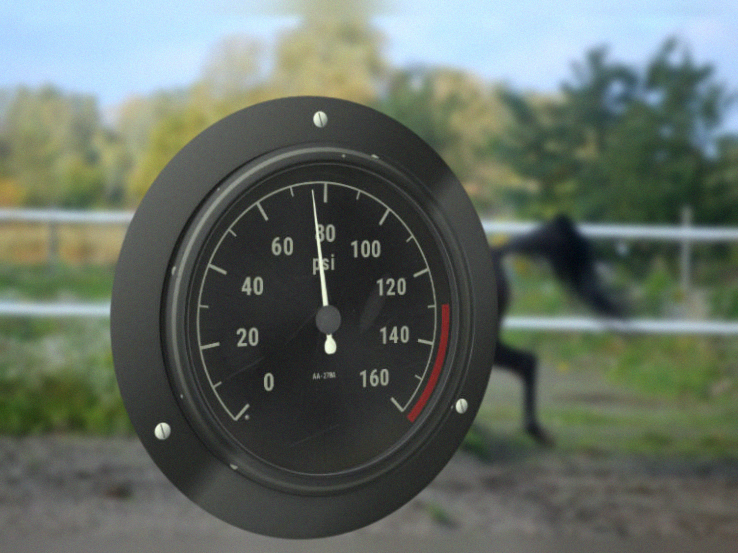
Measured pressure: 75,psi
